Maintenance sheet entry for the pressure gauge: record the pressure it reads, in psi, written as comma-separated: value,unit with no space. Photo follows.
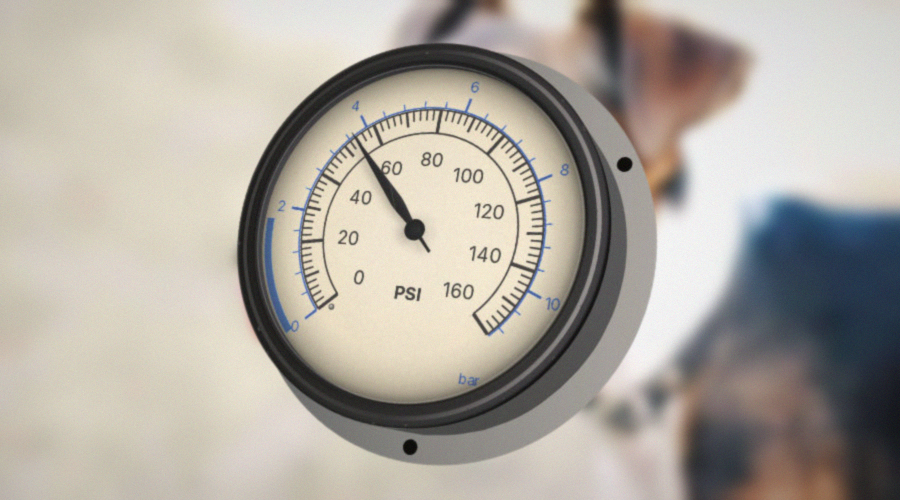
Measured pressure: 54,psi
